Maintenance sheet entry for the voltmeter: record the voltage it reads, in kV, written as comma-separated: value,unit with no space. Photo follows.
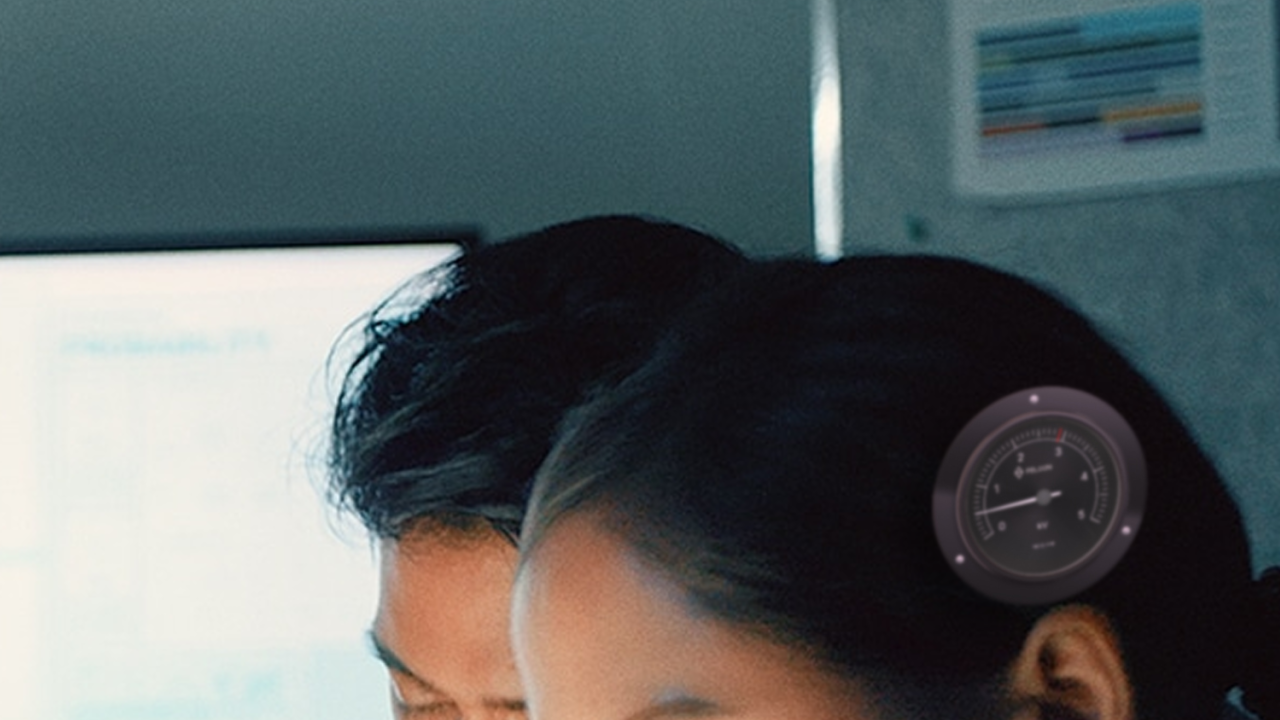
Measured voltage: 0.5,kV
